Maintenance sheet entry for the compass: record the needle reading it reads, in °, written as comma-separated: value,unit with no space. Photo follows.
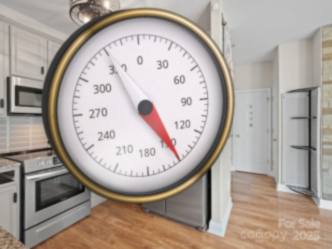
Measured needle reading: 150,°
